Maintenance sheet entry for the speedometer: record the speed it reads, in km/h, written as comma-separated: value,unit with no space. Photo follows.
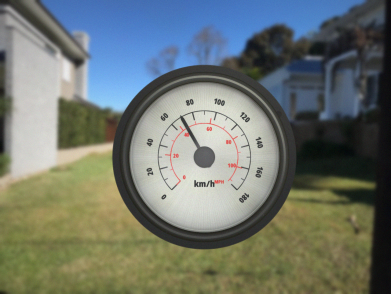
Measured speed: 70,km/h
